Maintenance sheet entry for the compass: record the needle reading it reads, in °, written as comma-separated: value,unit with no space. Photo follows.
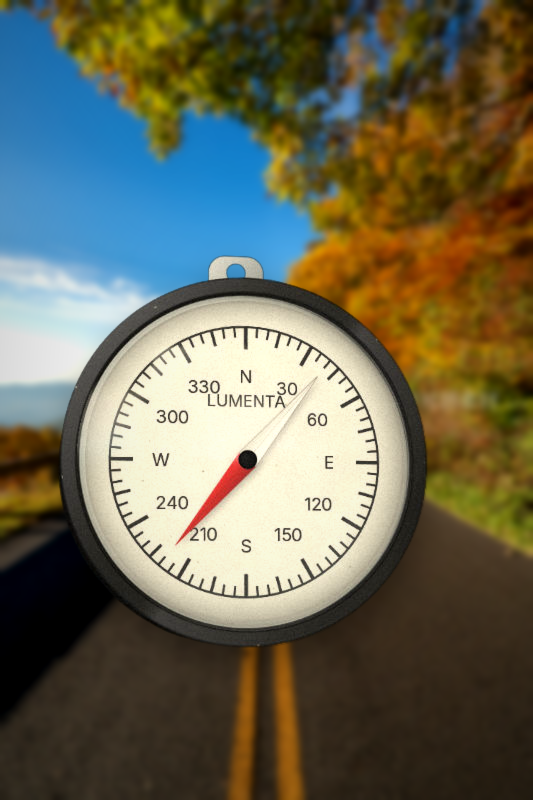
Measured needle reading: 220,°
